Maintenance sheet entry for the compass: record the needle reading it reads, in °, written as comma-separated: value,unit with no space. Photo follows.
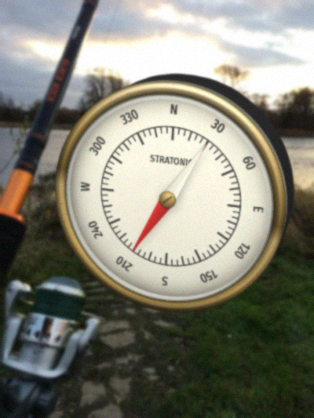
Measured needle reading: 210,°
